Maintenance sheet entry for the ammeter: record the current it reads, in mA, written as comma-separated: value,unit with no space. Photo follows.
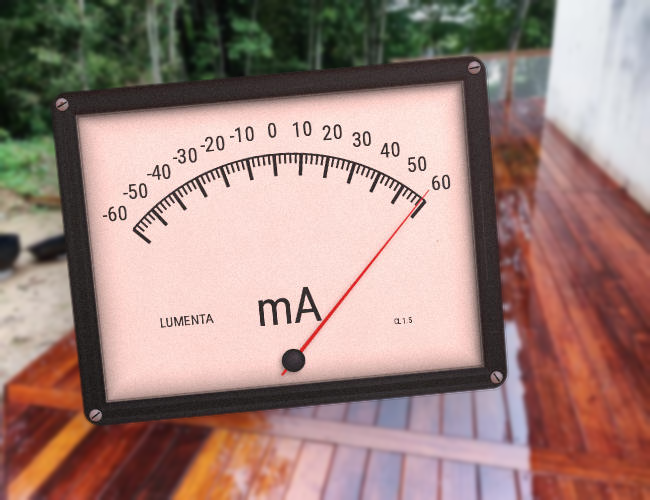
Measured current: 58,mA
